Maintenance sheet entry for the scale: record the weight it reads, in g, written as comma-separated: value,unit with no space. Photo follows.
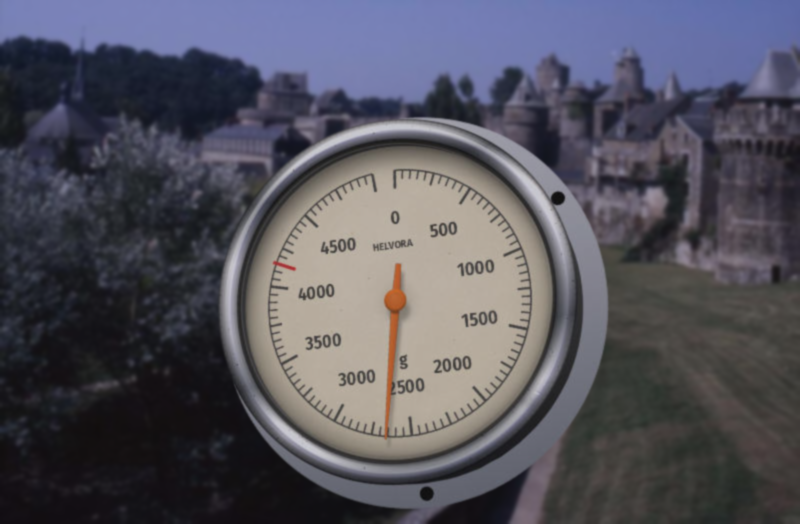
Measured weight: 2650,g
